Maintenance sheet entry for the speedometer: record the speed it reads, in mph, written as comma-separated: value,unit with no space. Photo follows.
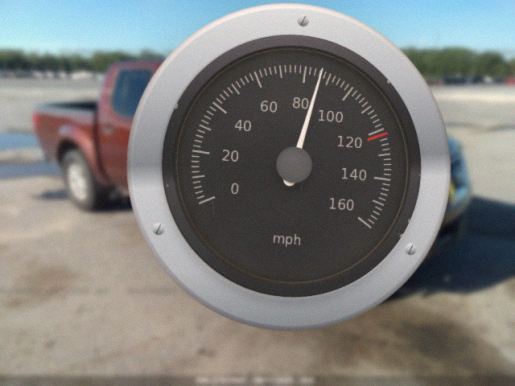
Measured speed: 86,mph
